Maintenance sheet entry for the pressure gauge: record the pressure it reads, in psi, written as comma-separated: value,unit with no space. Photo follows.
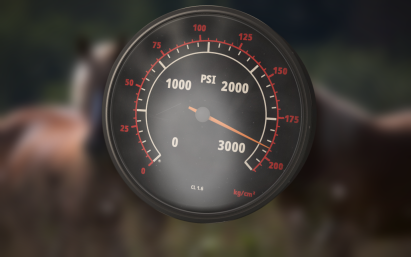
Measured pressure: 2750,psi
